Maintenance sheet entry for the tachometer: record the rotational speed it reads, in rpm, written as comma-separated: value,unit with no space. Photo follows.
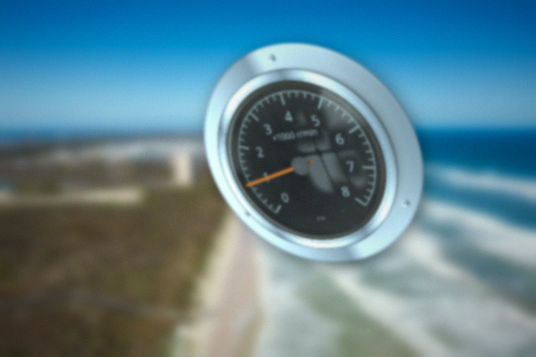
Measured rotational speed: 1000,rpm
